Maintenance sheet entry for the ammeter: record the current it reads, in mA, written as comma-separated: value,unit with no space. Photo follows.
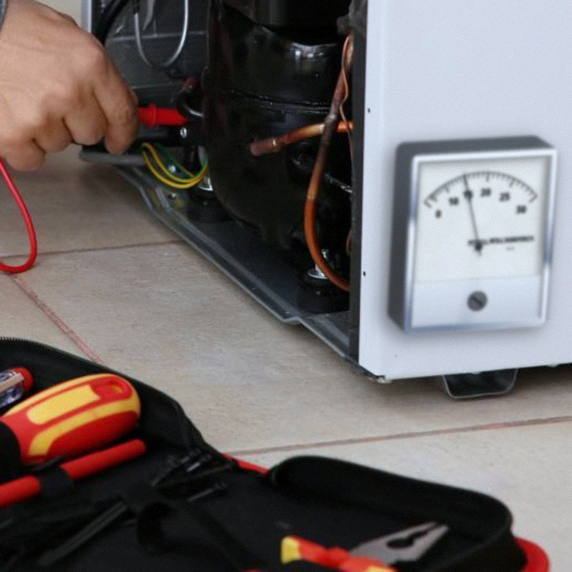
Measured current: 15,mA
